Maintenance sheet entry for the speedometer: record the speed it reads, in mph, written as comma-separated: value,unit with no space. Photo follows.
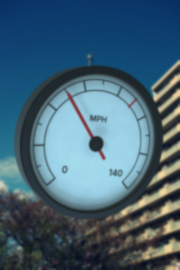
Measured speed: 50,mph
